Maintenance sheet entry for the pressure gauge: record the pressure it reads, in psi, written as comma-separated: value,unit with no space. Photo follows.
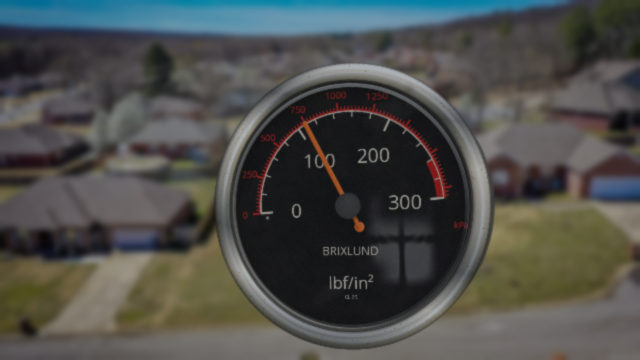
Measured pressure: 110,psi
